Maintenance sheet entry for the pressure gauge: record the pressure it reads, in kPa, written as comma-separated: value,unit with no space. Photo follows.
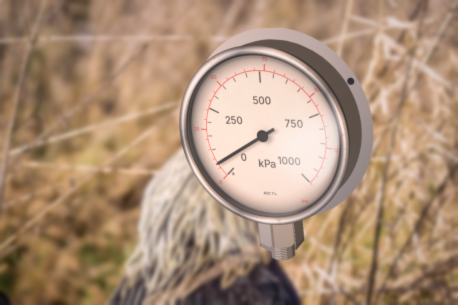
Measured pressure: 50,kPa
